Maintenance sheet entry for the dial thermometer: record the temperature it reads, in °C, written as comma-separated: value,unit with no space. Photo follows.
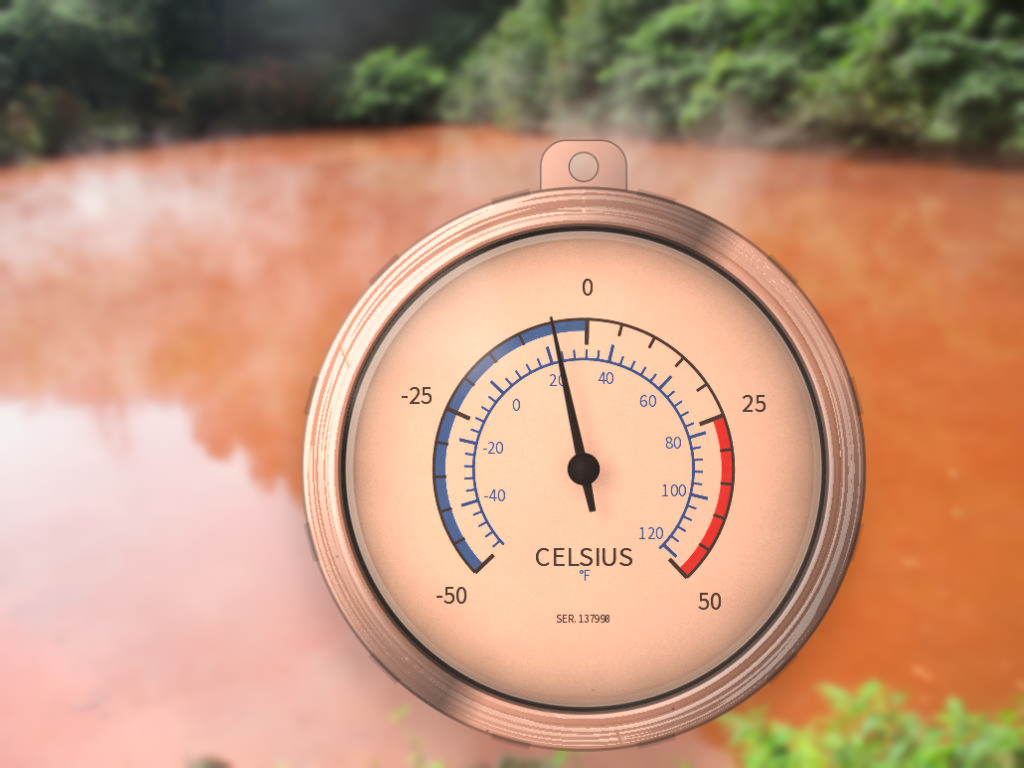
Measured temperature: -5,°C
